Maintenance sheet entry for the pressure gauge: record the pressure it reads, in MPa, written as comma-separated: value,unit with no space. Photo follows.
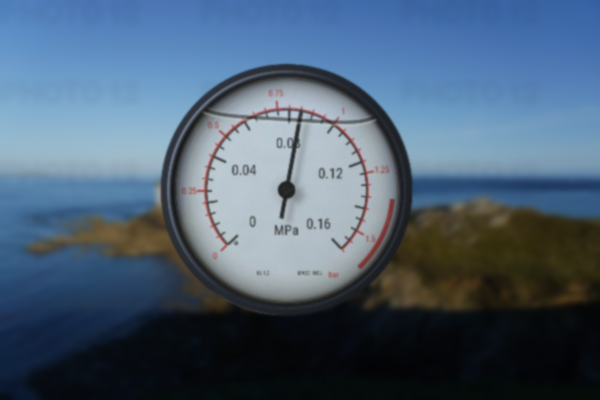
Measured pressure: 0.085,MPa
